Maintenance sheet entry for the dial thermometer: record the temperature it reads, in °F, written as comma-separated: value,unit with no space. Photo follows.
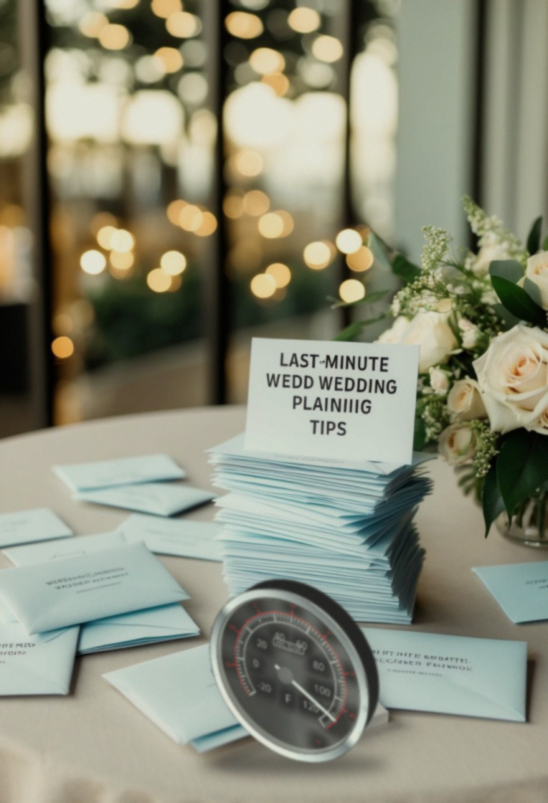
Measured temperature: 110,°F
